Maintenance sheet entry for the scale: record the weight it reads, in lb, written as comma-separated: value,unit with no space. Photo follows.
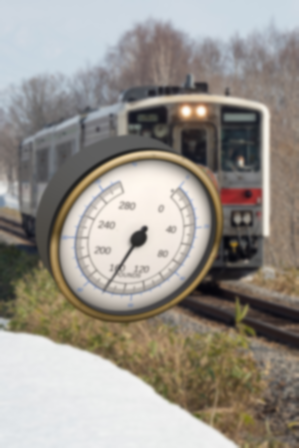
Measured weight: 160,lb
